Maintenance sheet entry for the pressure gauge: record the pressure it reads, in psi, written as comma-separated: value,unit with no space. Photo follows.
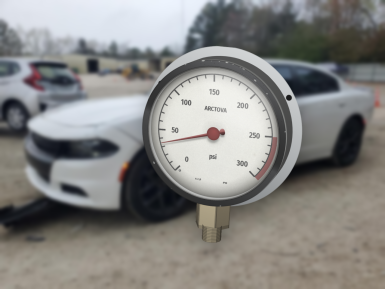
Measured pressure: 35,psi
